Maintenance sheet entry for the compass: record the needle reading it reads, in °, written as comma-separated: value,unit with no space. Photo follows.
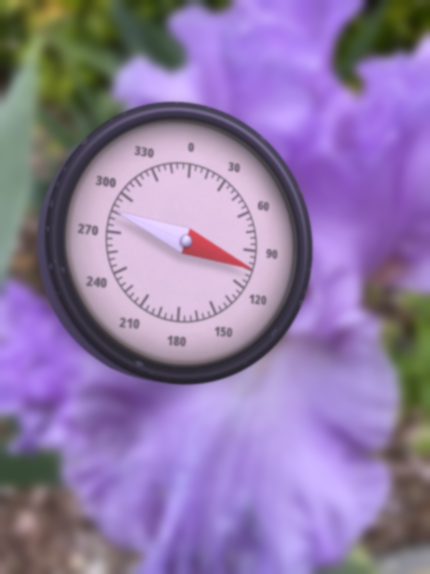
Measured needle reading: 105,°
